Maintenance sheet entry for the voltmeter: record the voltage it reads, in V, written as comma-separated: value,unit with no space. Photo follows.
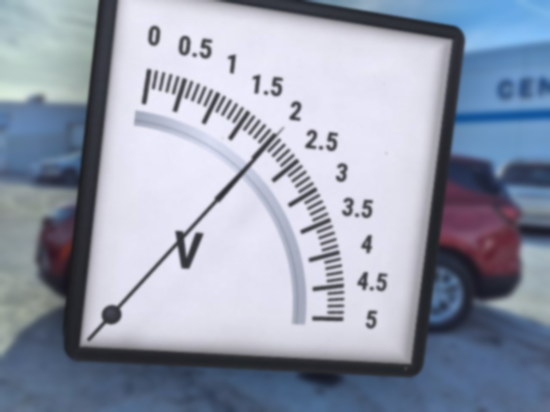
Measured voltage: 2,V
